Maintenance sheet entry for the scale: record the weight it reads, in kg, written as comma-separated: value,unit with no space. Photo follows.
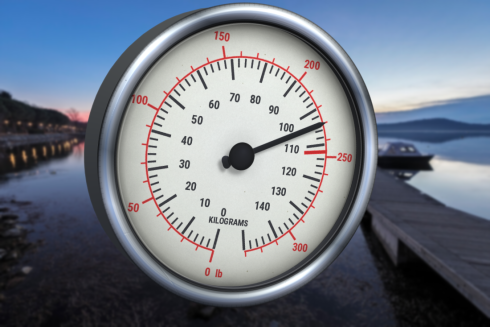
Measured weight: 104,kg
